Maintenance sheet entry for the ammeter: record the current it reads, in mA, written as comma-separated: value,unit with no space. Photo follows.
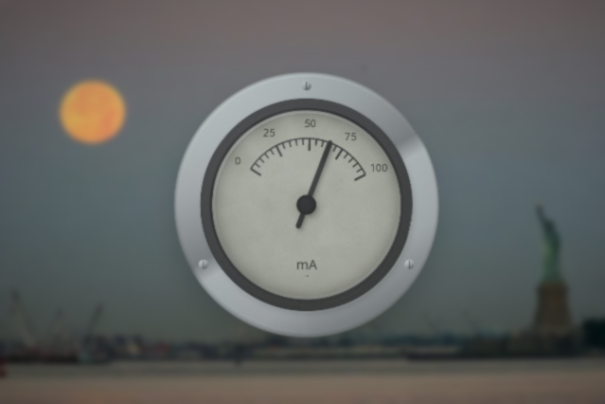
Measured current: 65,mA
